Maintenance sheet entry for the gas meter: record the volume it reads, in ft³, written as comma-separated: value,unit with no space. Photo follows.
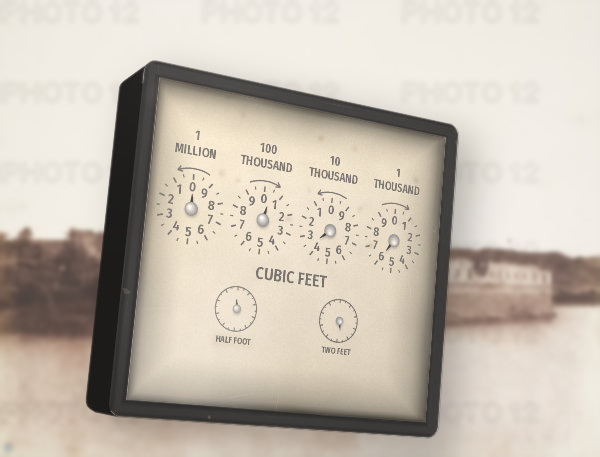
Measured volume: 3600,ft³
